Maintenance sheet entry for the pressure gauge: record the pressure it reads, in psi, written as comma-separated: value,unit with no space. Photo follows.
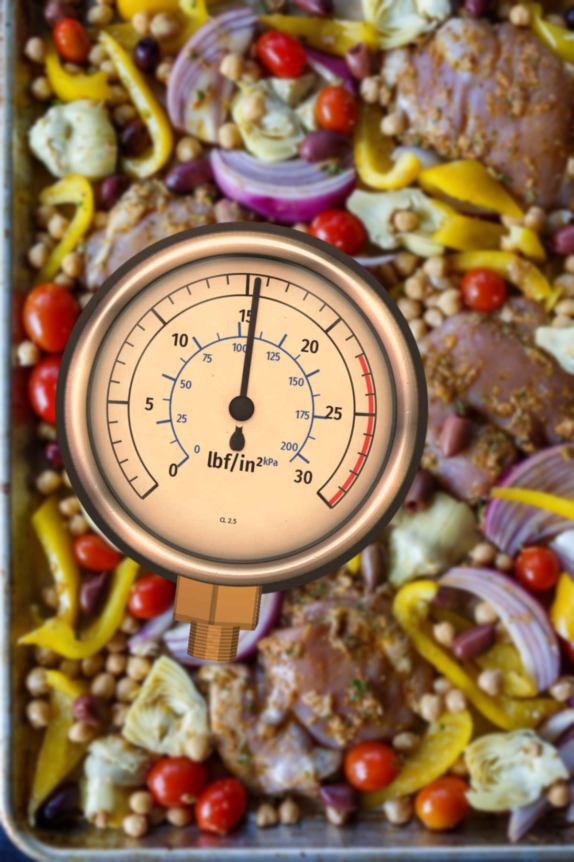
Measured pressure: 15.5,psi
